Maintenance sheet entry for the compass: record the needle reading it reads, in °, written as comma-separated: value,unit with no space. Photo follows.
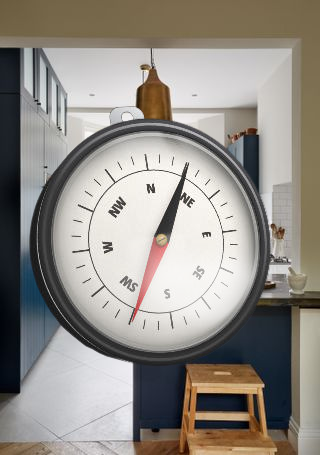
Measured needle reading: 210,°
